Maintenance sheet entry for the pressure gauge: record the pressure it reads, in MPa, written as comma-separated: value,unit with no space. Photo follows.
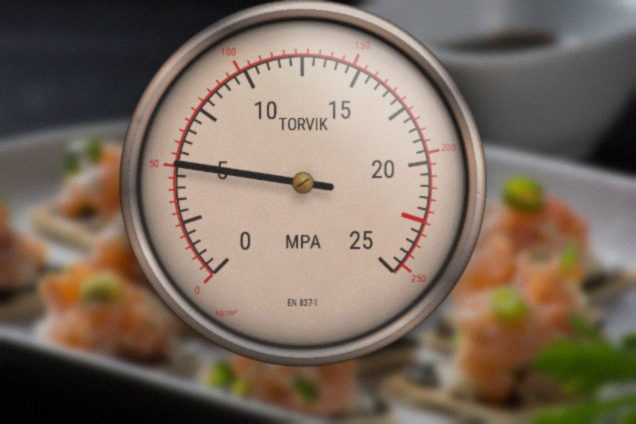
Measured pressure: 5,MPa
